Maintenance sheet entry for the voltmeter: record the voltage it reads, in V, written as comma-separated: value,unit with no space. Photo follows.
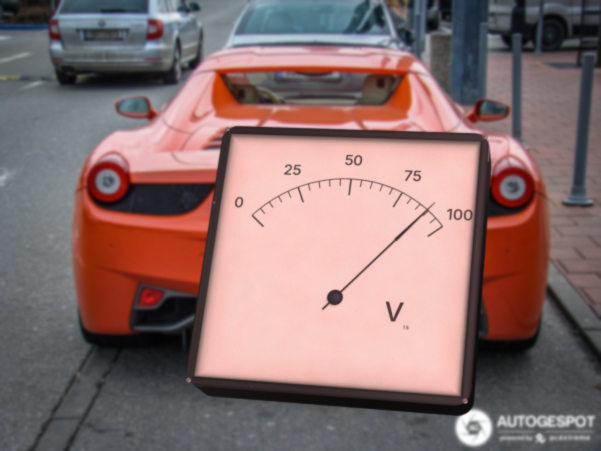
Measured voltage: 90,V
